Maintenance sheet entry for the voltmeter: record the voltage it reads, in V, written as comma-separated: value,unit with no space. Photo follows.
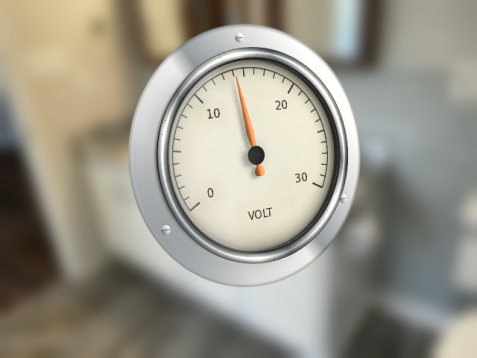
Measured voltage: 14,V
